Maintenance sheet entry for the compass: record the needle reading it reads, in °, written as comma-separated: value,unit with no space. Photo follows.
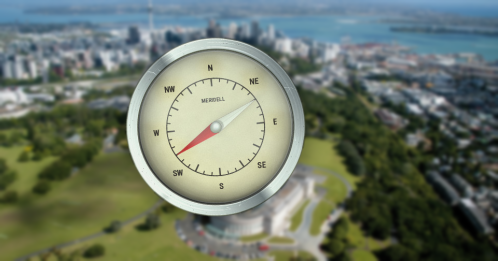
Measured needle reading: 240,°
